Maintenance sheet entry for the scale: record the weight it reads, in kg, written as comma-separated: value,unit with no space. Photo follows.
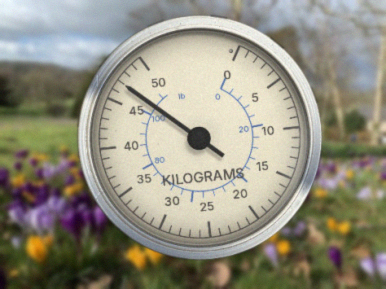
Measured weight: 47,kg
